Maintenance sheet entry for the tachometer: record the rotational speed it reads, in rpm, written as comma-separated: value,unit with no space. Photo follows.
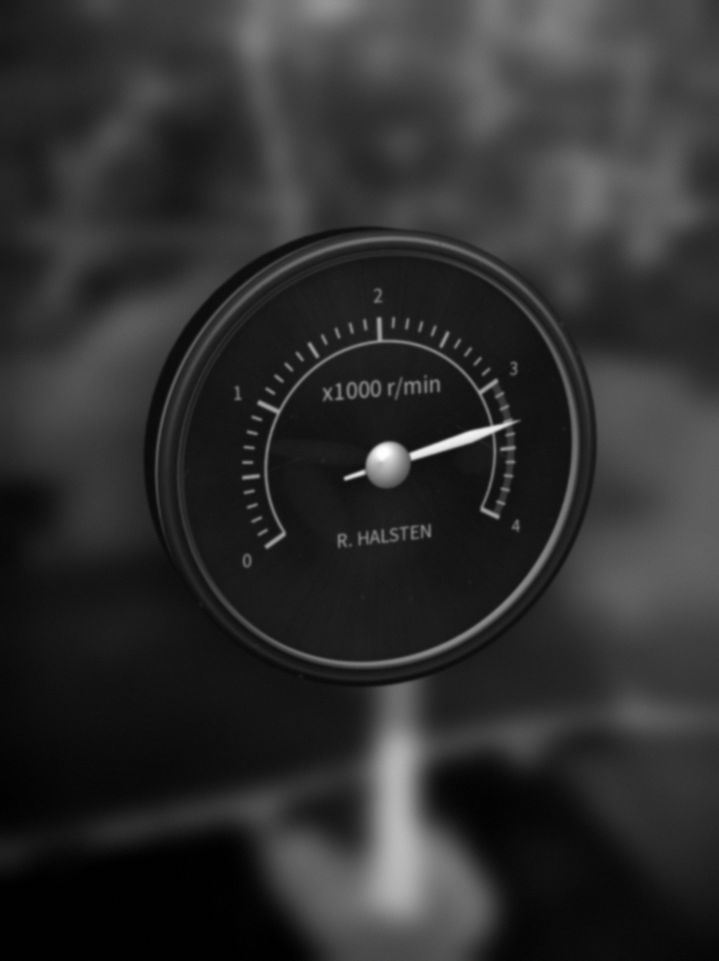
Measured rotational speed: 3300,rpm
